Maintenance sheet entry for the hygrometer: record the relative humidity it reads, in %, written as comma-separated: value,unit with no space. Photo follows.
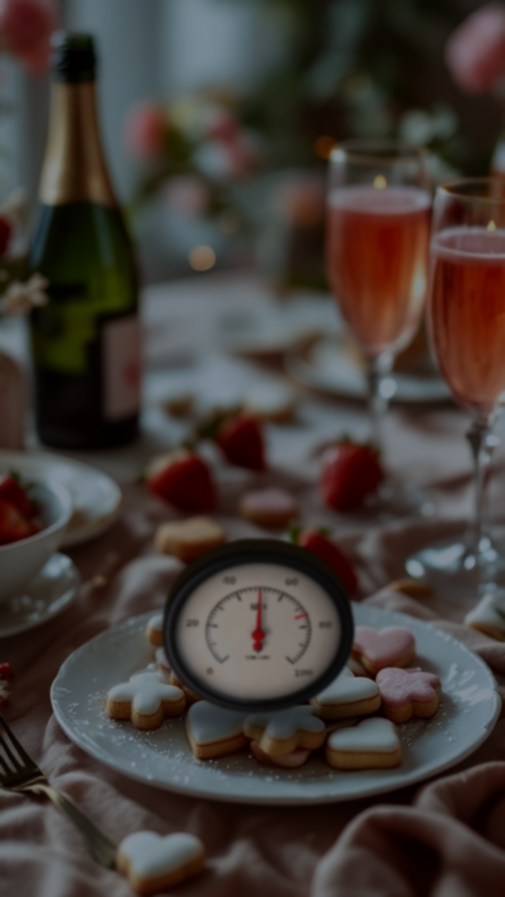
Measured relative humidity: 50,%
